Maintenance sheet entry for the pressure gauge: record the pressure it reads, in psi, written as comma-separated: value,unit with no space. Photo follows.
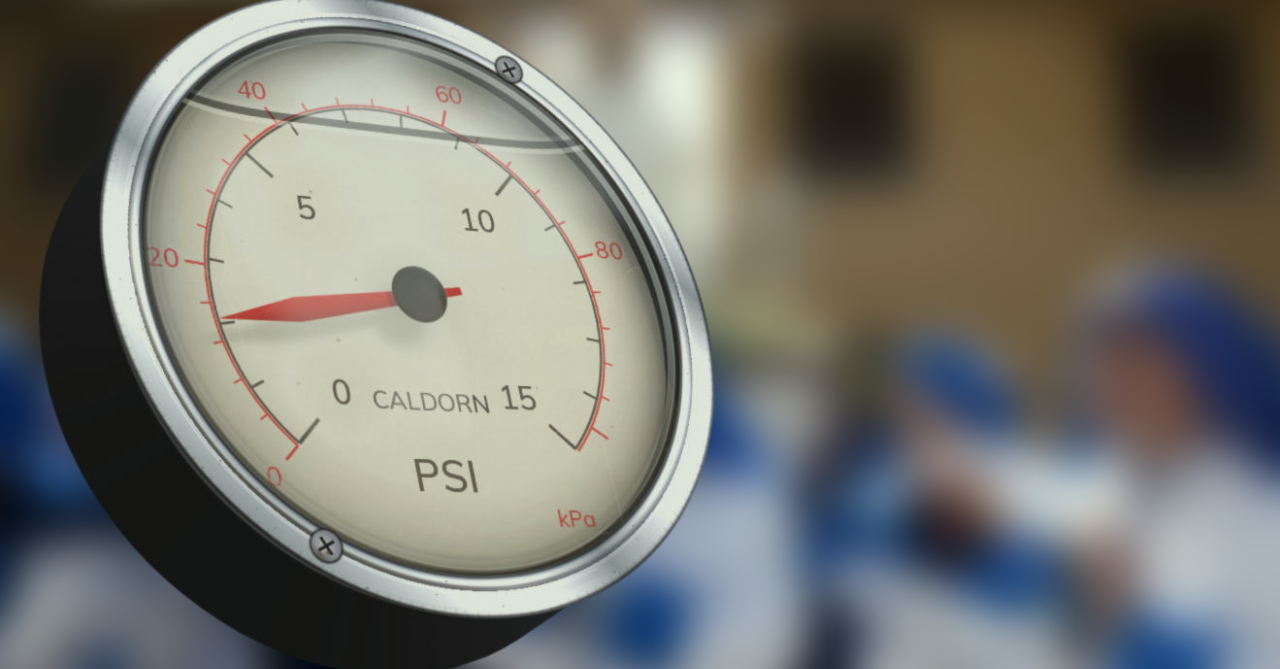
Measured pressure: 2,psi
